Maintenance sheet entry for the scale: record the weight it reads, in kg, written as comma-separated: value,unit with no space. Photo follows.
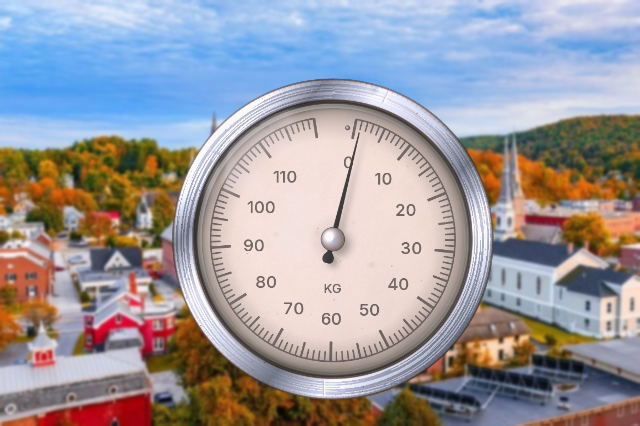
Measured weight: 1,kg
